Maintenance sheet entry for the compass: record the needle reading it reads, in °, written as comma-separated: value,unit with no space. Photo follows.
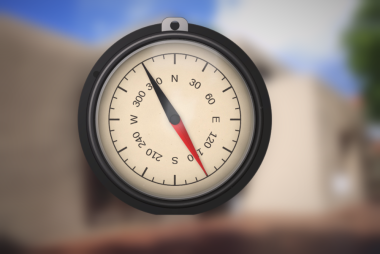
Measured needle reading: 150,°
